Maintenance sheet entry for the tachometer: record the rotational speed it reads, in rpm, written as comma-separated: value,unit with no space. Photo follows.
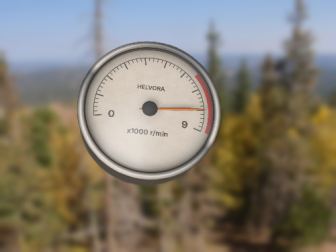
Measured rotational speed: 8000,rpm
